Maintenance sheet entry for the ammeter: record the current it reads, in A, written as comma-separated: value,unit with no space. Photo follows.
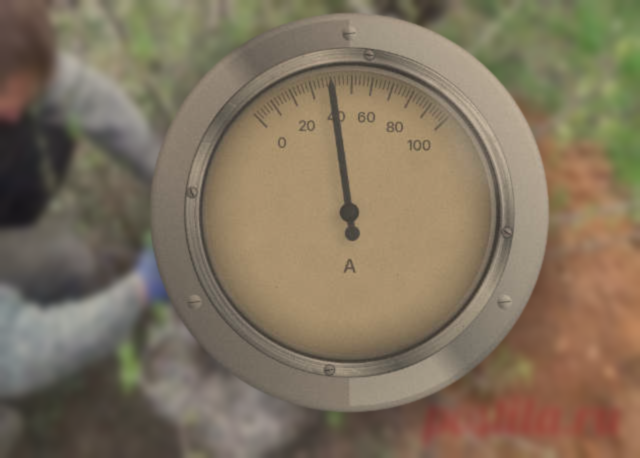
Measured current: 40,A
